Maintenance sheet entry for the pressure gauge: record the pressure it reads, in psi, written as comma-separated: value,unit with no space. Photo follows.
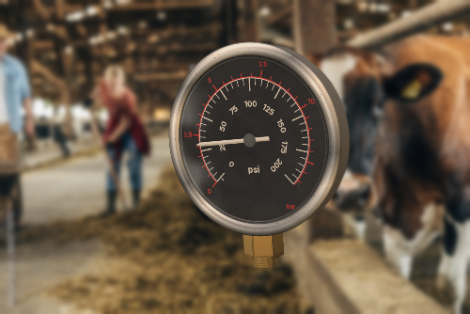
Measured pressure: 30,psi
